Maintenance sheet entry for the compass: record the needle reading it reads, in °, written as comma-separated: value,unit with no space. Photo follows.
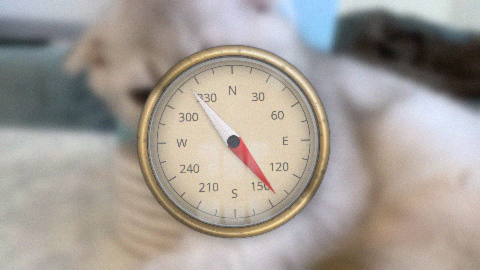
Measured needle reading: 142.5,°
